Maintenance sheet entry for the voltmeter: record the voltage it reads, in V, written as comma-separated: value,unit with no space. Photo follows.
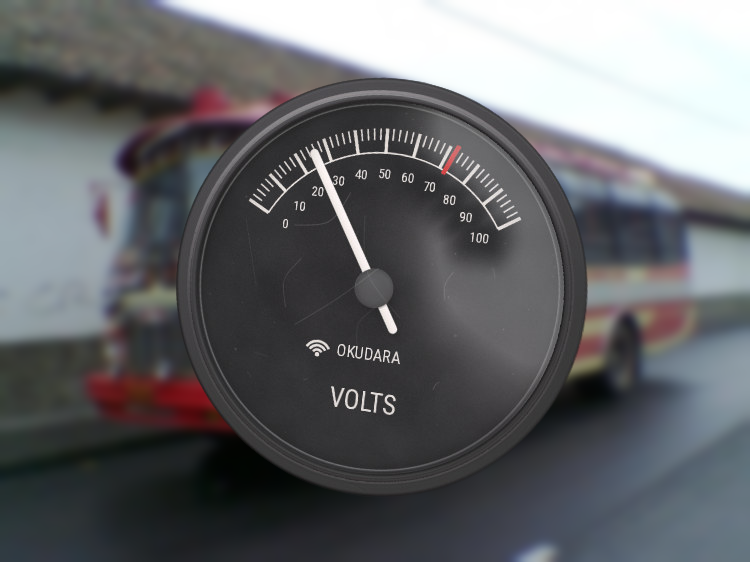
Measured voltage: 26,V
